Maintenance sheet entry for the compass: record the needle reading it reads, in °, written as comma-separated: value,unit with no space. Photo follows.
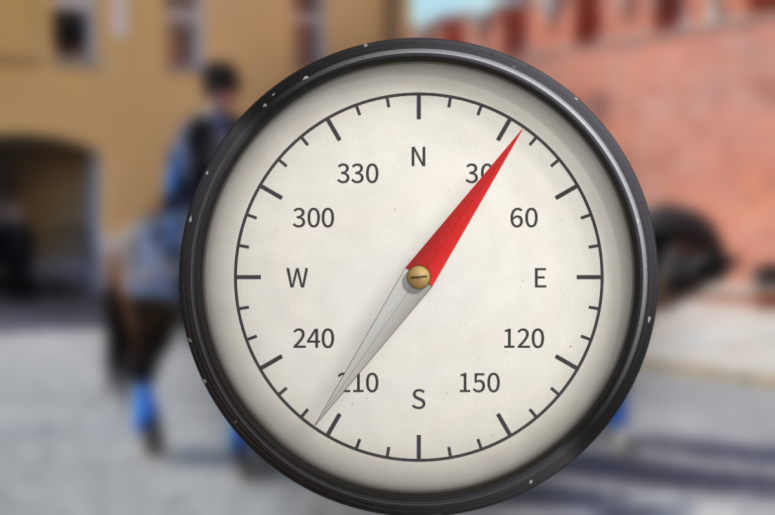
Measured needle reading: 35,°
